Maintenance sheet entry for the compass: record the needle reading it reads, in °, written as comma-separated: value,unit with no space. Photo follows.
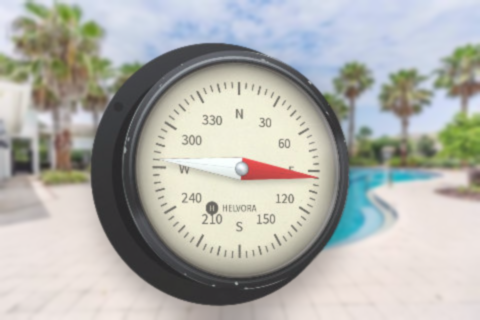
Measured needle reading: 95,°
